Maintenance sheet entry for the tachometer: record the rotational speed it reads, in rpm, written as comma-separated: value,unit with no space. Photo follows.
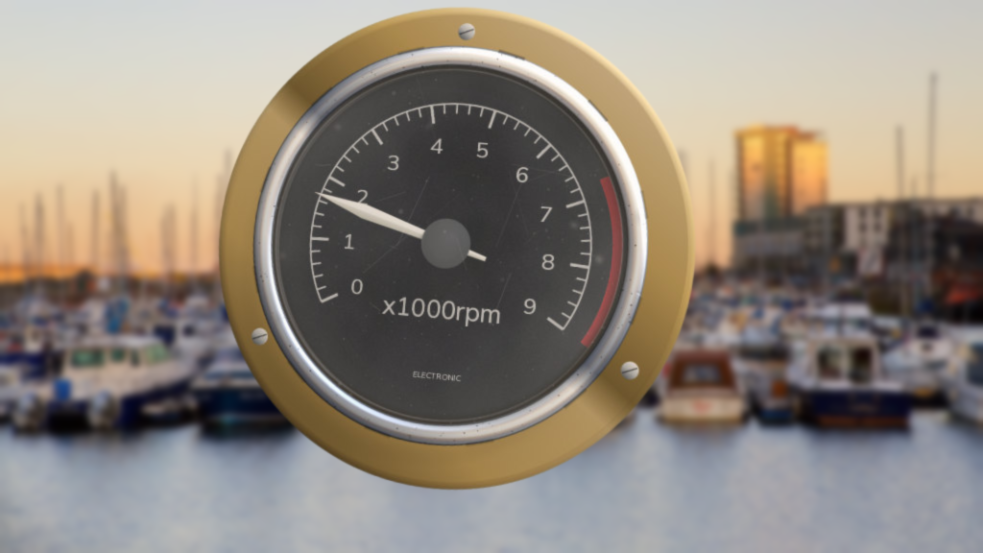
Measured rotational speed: 1700,rpm
